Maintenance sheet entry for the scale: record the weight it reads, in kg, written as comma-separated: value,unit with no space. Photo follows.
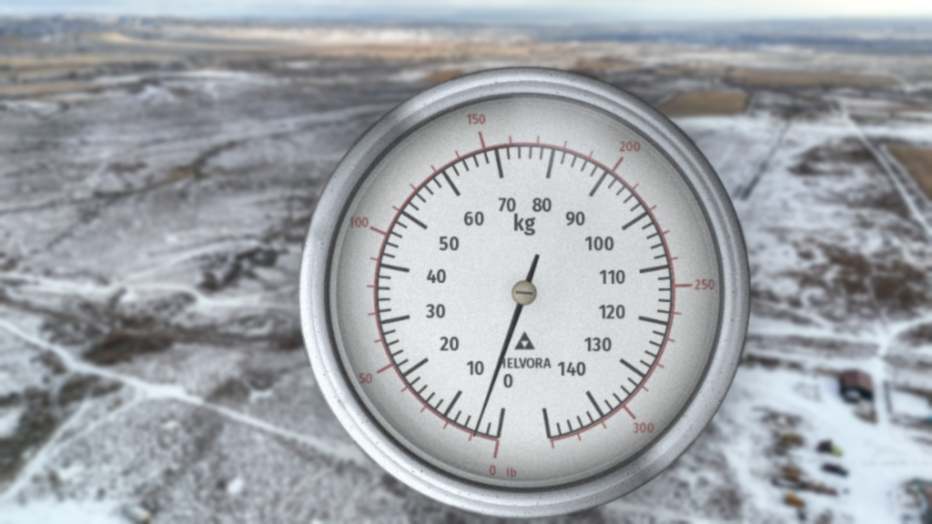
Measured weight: 4,kg
